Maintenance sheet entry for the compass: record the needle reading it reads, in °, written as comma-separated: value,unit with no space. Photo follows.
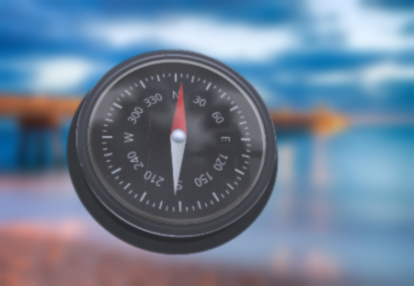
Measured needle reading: 5,°
